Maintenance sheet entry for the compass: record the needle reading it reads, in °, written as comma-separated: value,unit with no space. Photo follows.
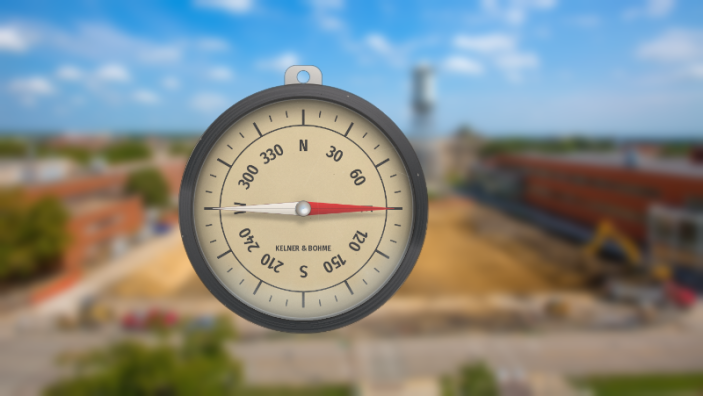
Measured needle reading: 90,°
